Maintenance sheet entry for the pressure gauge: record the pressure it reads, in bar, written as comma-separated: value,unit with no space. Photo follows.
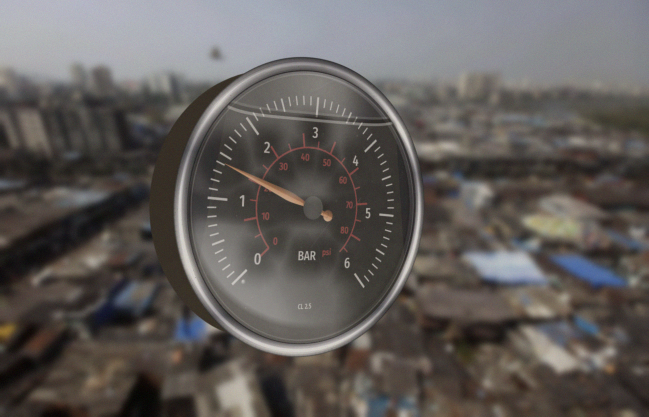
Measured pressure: 1.4,bar
